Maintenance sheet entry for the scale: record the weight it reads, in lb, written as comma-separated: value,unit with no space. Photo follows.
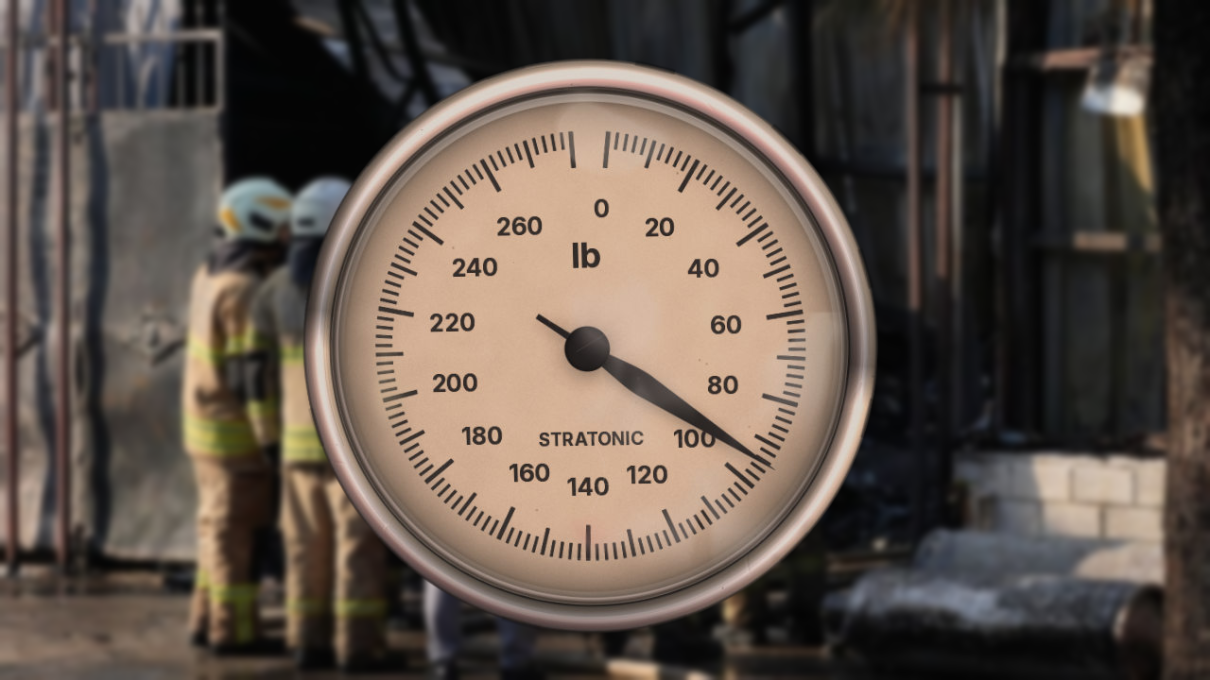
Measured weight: 94,lb
